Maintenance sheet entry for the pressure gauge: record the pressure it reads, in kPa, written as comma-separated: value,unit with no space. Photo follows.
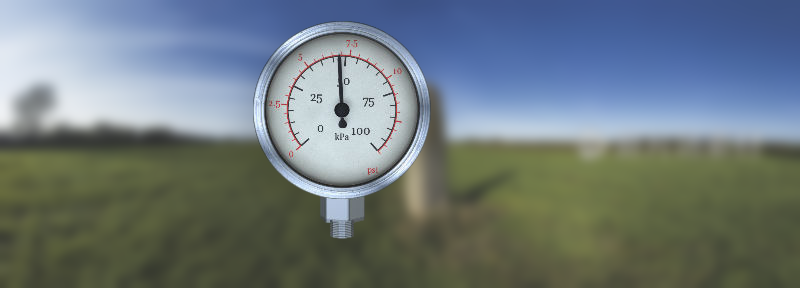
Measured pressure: 47.5,kPa
